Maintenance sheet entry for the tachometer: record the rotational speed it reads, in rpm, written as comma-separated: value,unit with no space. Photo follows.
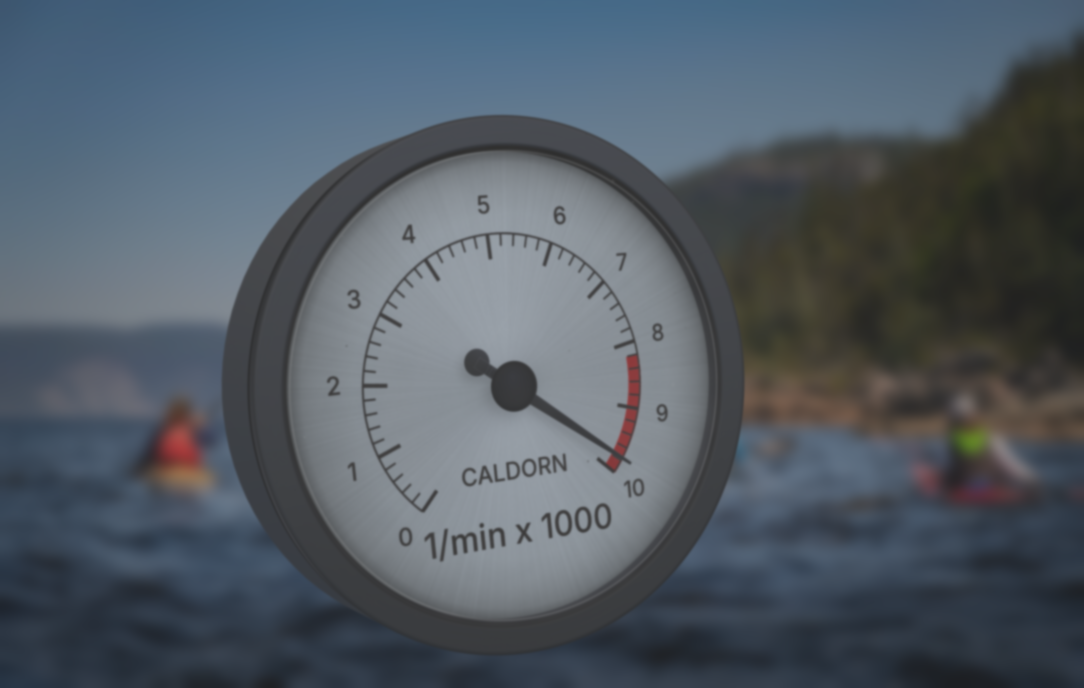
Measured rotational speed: 9800,rpm
